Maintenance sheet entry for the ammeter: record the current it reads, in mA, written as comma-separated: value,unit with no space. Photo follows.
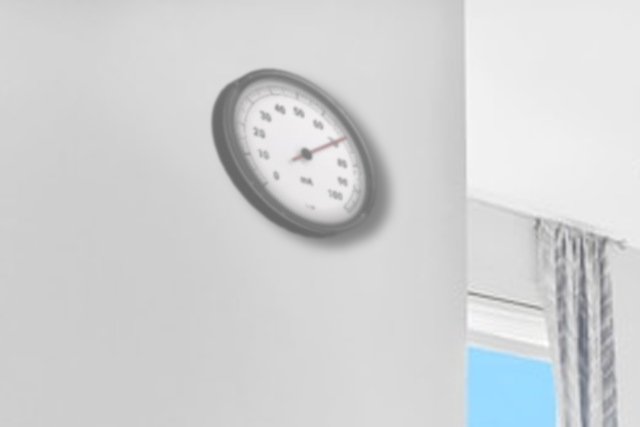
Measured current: 70,mA
